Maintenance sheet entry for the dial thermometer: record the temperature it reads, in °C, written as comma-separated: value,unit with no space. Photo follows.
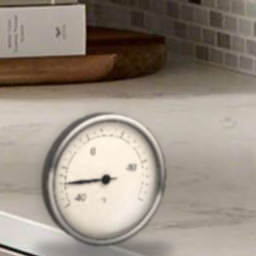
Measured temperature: -28,°C
